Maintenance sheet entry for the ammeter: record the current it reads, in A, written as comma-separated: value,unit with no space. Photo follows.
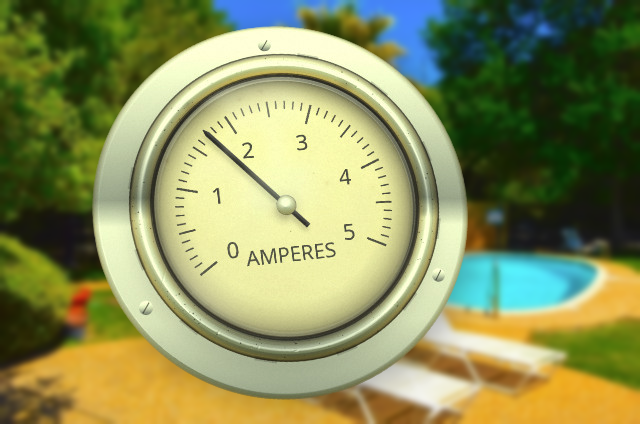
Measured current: 1.7,A
